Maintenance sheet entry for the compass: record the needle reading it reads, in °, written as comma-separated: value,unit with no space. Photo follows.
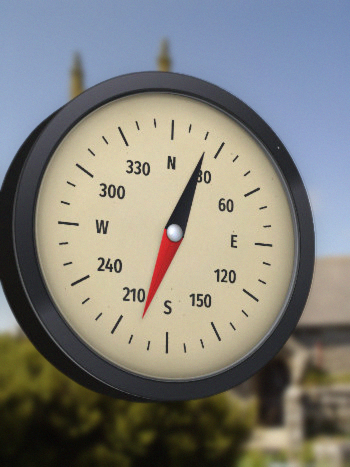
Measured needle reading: 200,°
